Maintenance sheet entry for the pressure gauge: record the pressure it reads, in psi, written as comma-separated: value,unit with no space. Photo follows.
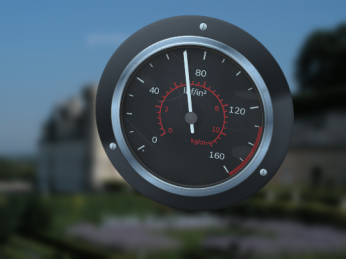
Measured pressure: 70,psi
